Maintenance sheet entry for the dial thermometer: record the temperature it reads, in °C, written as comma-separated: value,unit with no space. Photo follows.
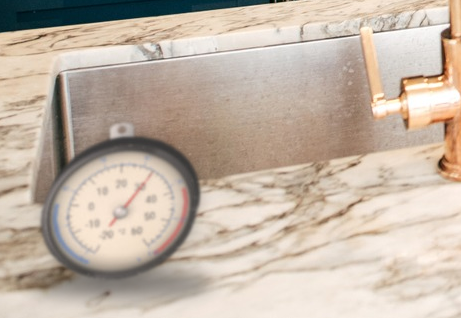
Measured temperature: 30,°C
